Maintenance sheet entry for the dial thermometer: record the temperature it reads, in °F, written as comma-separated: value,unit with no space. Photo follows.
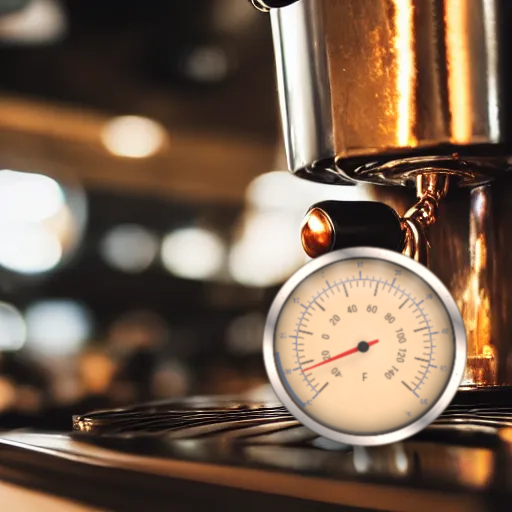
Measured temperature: -24,°F
